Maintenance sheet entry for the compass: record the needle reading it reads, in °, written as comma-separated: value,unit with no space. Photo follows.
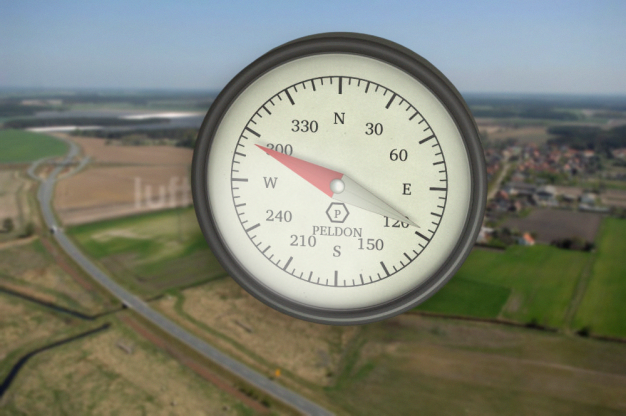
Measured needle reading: 295,°
